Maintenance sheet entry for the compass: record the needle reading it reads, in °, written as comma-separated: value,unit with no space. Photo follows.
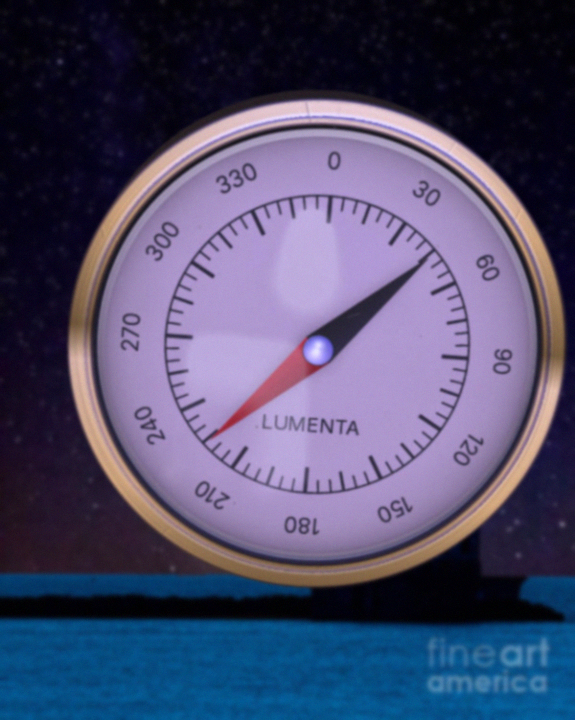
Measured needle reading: 225,°
